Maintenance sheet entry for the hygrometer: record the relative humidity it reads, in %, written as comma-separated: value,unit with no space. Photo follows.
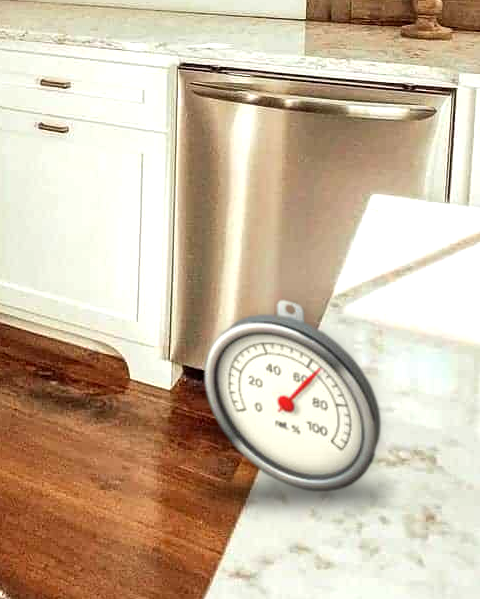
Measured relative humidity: 64,%
